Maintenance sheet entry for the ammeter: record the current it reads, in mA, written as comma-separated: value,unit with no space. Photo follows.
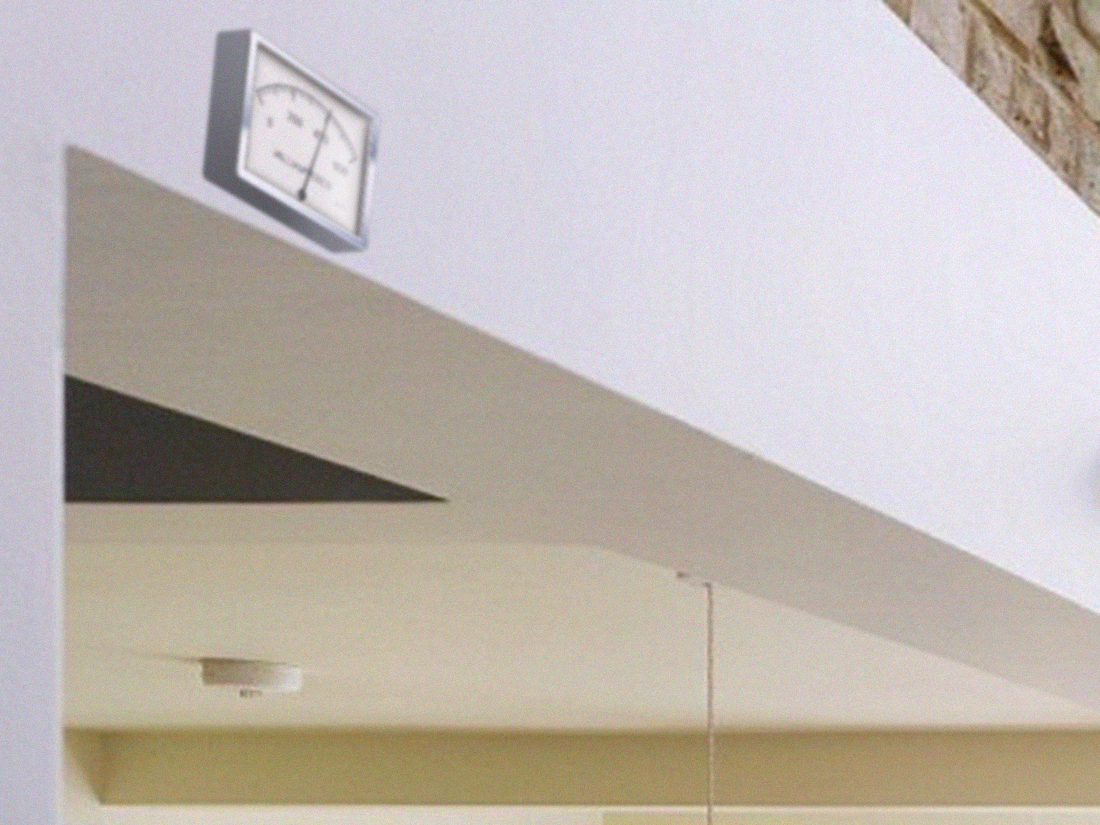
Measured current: 400,mA
